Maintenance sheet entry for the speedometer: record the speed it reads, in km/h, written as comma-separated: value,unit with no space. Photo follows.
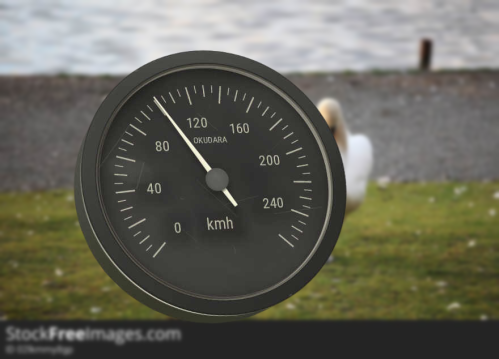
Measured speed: 100,km/h
